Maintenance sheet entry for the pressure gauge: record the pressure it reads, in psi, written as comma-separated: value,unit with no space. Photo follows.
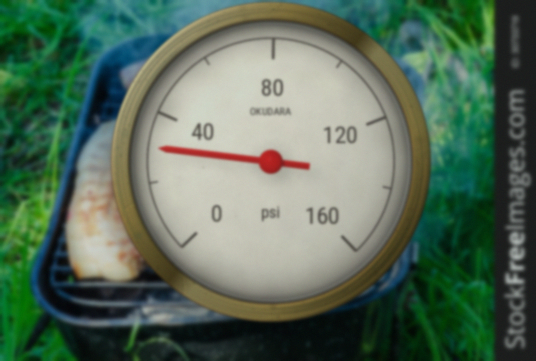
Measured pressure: 30,psi
